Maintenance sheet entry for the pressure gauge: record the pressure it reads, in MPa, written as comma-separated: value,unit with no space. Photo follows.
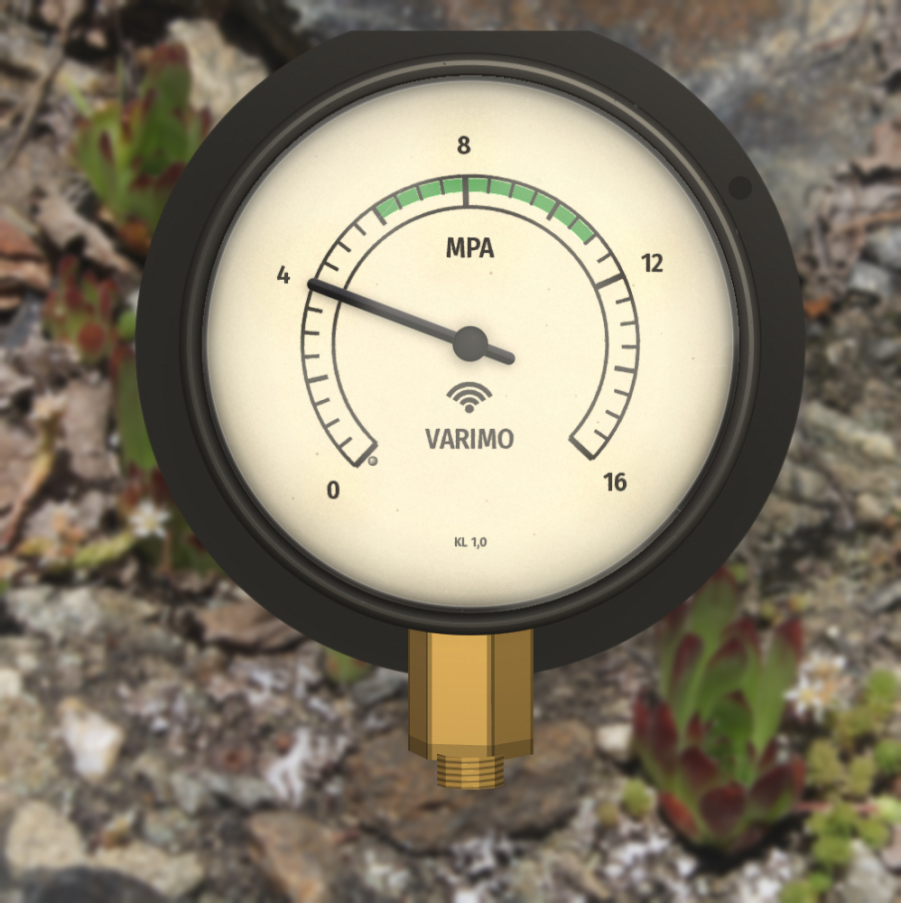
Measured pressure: 4,MPa
